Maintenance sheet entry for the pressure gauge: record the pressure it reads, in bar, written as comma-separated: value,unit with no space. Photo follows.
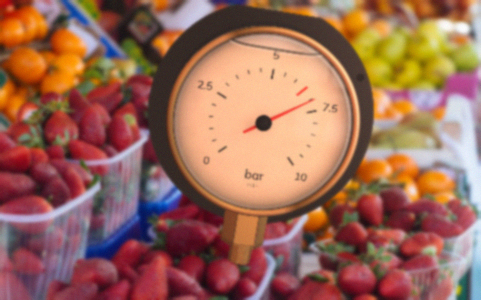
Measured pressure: 7,bar
